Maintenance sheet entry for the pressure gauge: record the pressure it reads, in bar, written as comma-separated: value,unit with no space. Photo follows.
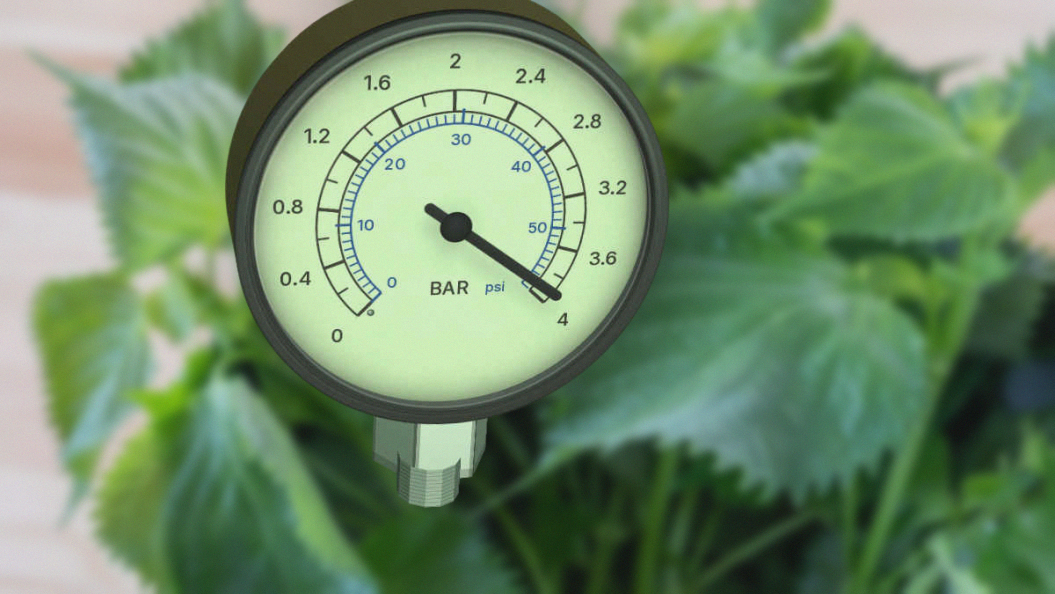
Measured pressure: 3.9,bar
